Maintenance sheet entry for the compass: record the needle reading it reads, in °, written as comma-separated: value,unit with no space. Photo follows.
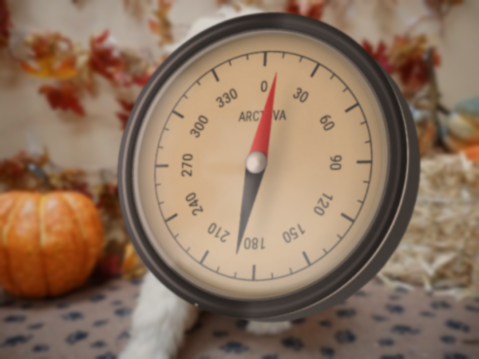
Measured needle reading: 10,°
